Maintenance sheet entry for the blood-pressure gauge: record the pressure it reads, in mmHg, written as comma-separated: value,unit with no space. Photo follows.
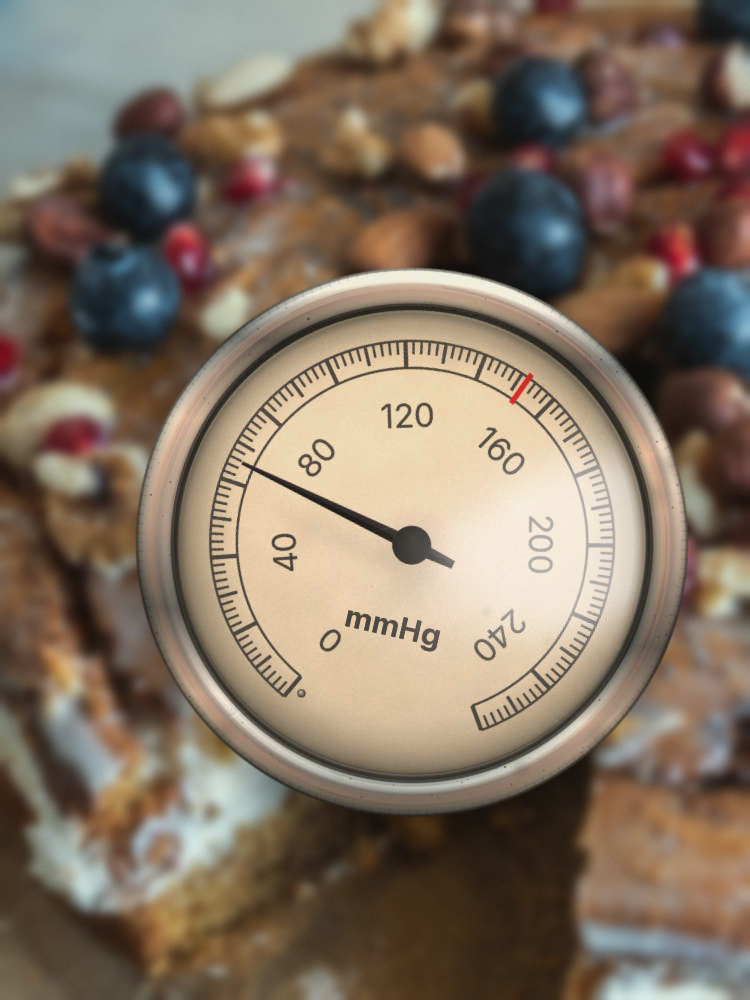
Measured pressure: 66,mmHg
